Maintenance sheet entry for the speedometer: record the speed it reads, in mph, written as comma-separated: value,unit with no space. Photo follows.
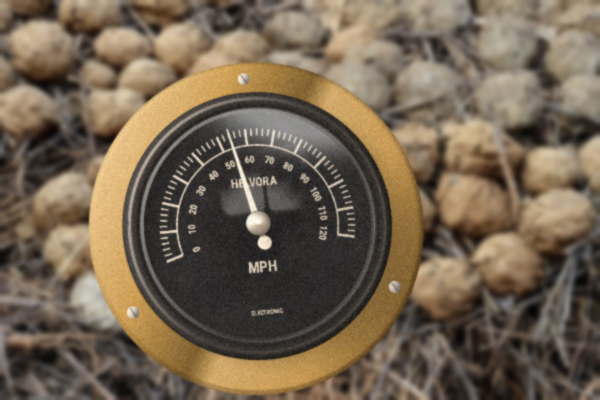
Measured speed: 54,mph
